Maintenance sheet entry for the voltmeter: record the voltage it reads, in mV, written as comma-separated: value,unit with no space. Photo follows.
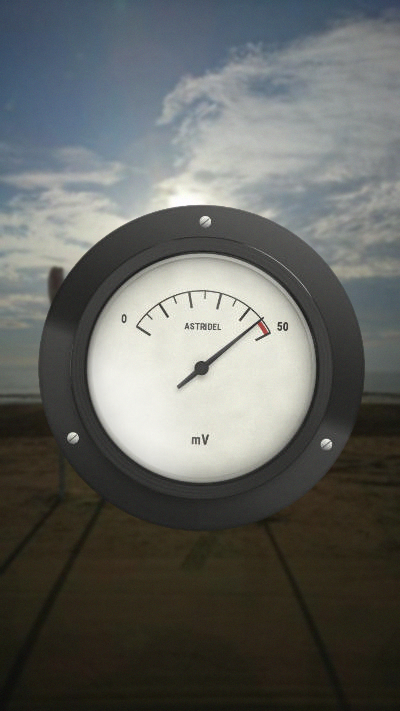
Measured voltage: 45,mV
